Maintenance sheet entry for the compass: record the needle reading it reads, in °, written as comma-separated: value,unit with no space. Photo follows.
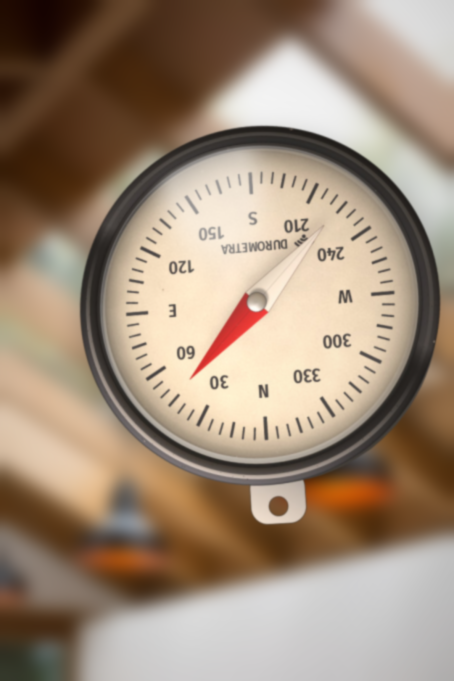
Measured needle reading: 45,°
